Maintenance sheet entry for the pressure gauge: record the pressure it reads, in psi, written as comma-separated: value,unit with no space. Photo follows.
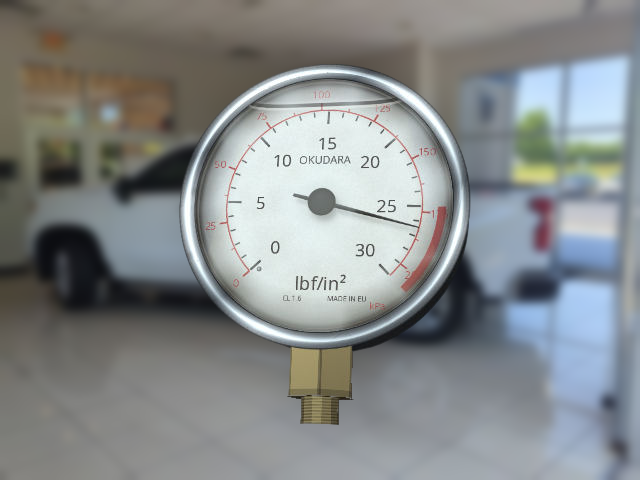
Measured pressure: 26.5,psi
